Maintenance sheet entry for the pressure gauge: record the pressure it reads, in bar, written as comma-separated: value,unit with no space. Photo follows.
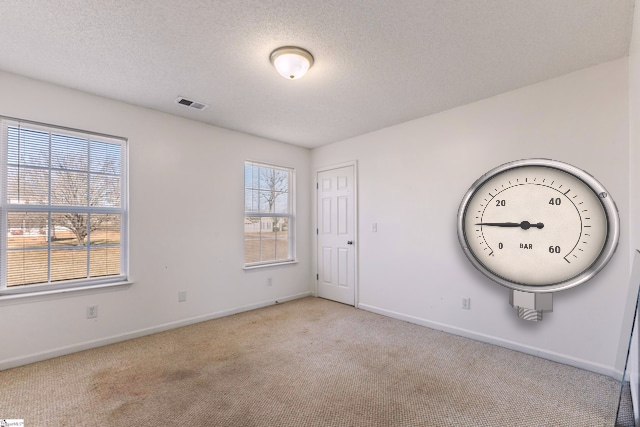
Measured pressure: 10,bar
